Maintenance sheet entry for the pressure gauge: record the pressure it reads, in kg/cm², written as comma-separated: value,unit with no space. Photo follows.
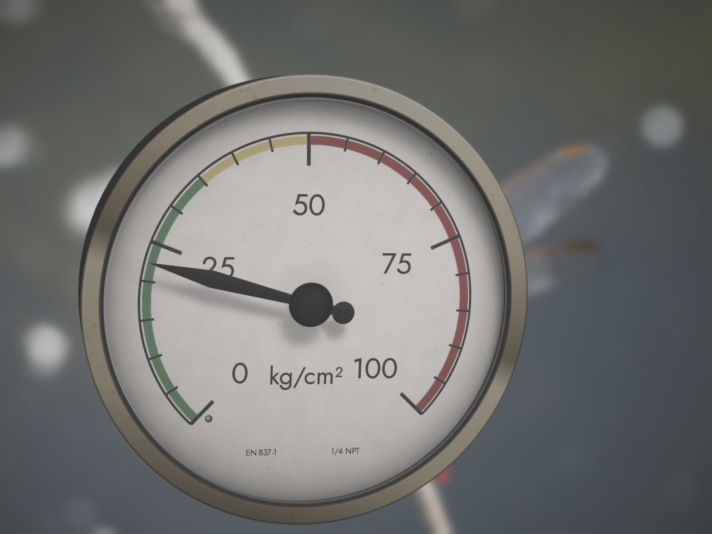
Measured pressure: 22.5,kg/cm²
